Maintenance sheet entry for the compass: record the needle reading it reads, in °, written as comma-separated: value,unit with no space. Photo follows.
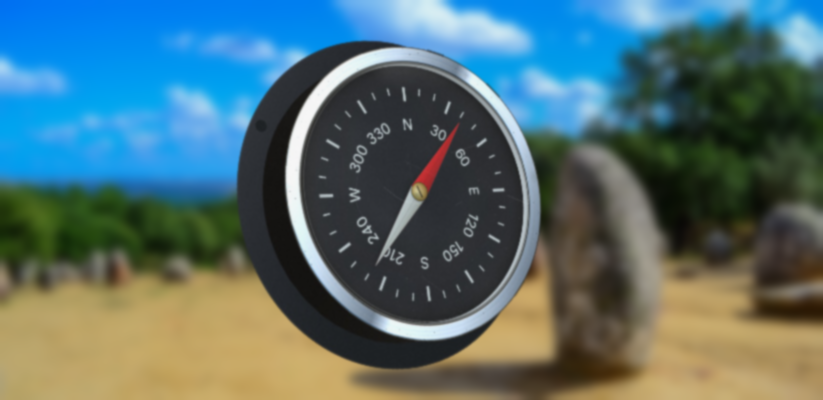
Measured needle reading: 40,°
